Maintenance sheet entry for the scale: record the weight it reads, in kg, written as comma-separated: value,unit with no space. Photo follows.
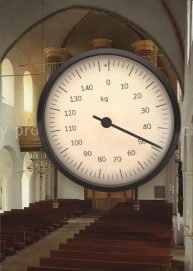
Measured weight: 48,kg
